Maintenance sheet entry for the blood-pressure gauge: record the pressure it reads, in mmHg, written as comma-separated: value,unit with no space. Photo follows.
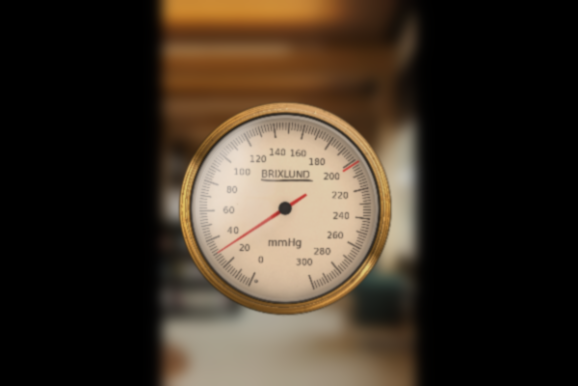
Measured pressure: 30,mmHg
